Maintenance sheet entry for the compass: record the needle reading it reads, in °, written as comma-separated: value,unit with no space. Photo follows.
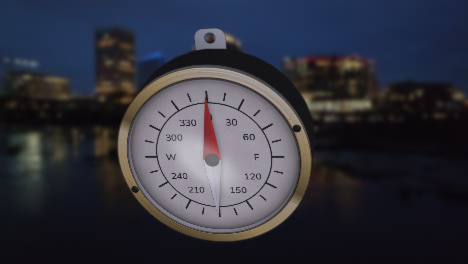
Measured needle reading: 0,°
